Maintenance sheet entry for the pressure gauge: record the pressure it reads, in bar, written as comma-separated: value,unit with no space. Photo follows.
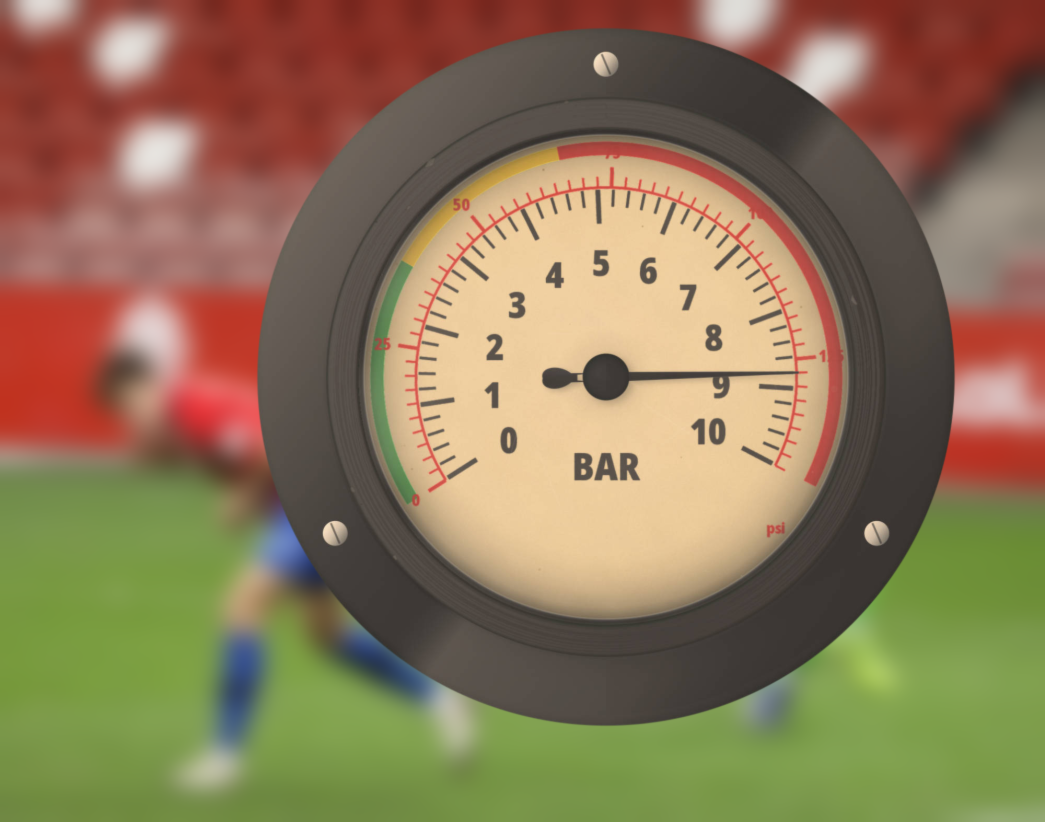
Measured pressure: 8.8,bar
